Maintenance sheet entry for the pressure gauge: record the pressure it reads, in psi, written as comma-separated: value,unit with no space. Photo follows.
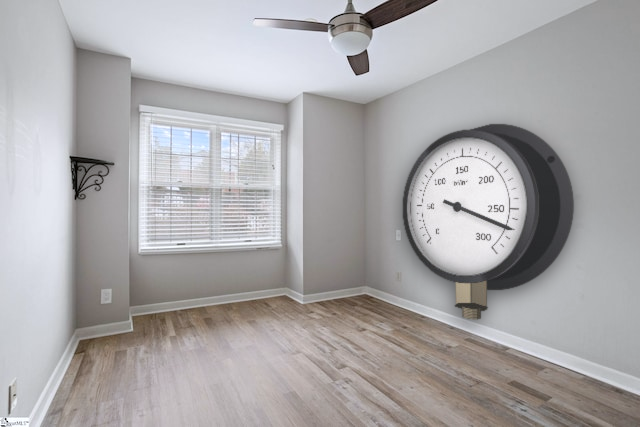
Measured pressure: 270,psi
